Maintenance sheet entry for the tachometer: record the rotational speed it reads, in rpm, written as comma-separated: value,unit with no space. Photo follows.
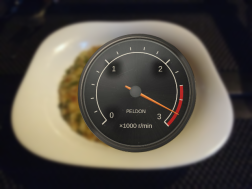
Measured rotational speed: 2800,rpm
